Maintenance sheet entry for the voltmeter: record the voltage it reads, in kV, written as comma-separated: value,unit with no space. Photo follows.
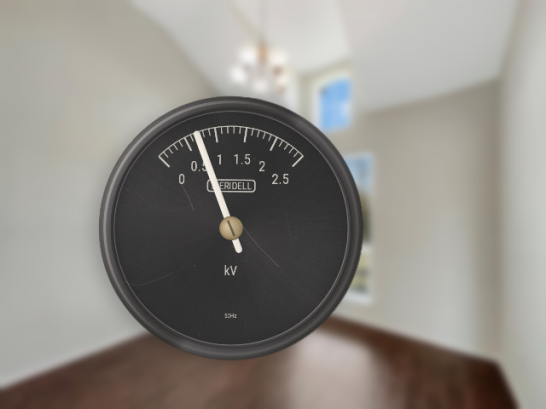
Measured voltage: 0.7,kV
